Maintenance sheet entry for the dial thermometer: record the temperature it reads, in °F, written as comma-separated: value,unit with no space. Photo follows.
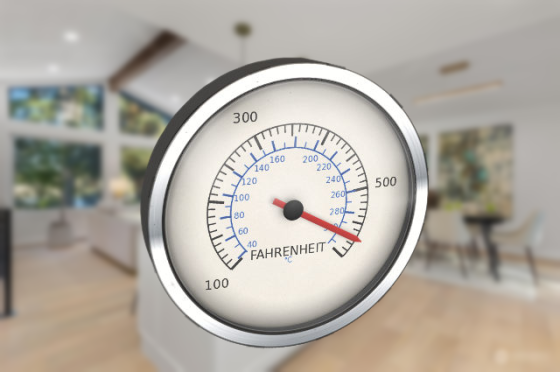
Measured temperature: 570,°F
